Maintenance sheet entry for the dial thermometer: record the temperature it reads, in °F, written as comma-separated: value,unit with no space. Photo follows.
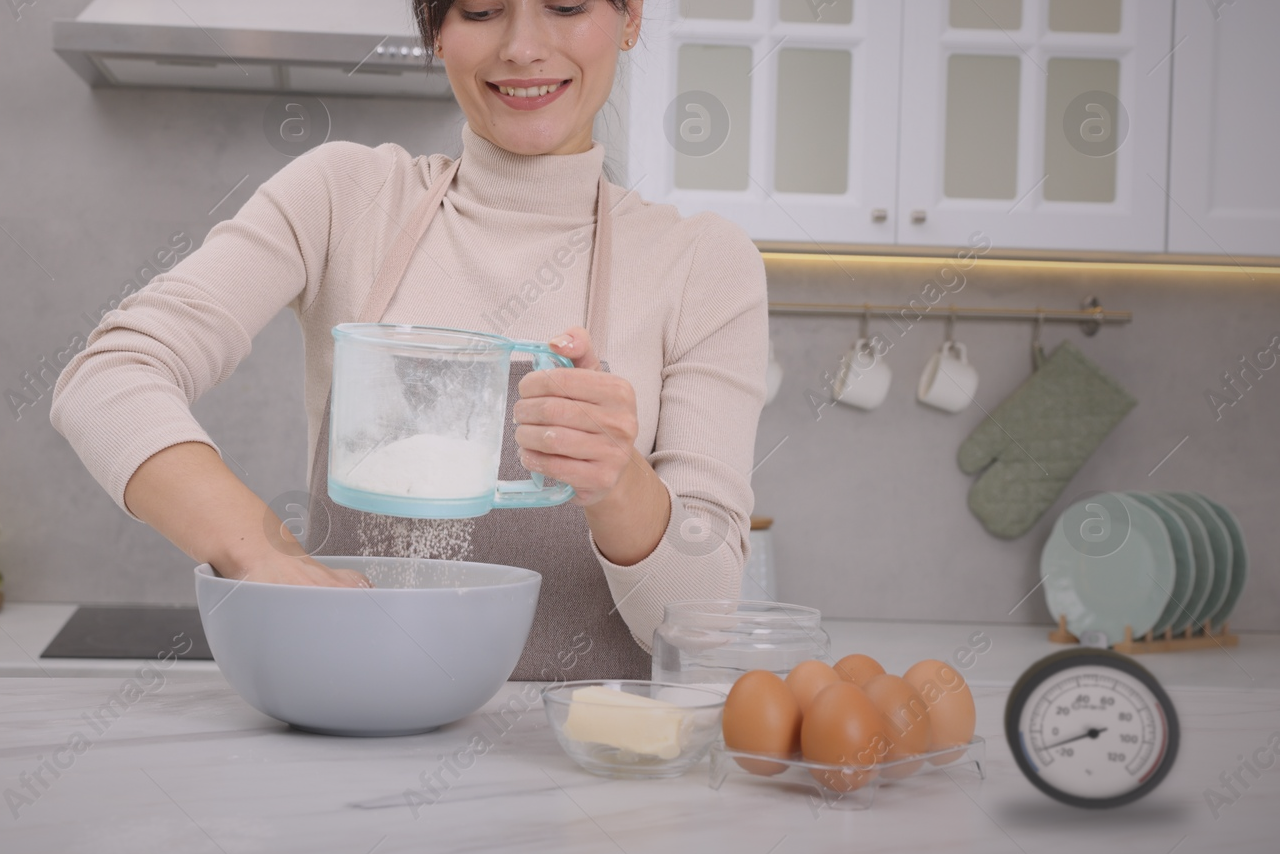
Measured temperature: -10,°F
